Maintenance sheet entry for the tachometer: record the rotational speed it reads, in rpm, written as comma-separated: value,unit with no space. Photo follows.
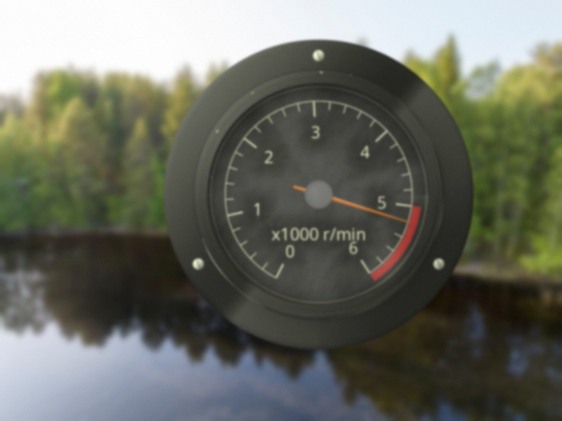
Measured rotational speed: 5200,rpm
